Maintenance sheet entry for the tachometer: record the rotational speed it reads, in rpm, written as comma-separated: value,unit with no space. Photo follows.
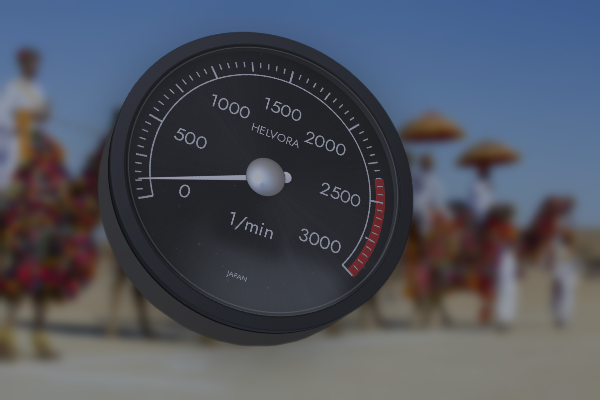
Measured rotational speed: 100,rpm
